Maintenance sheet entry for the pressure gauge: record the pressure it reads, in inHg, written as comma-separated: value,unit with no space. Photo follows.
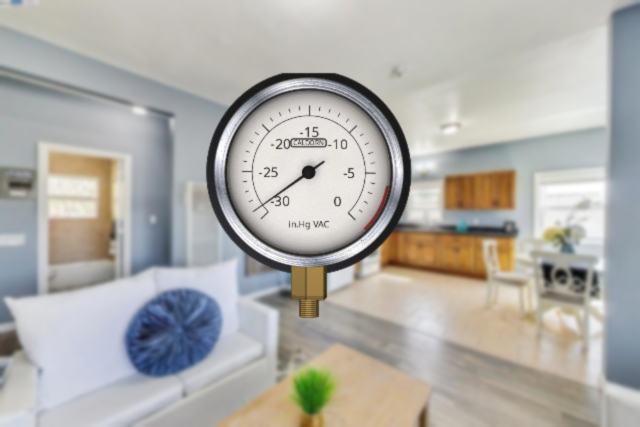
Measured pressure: -29,inHg
